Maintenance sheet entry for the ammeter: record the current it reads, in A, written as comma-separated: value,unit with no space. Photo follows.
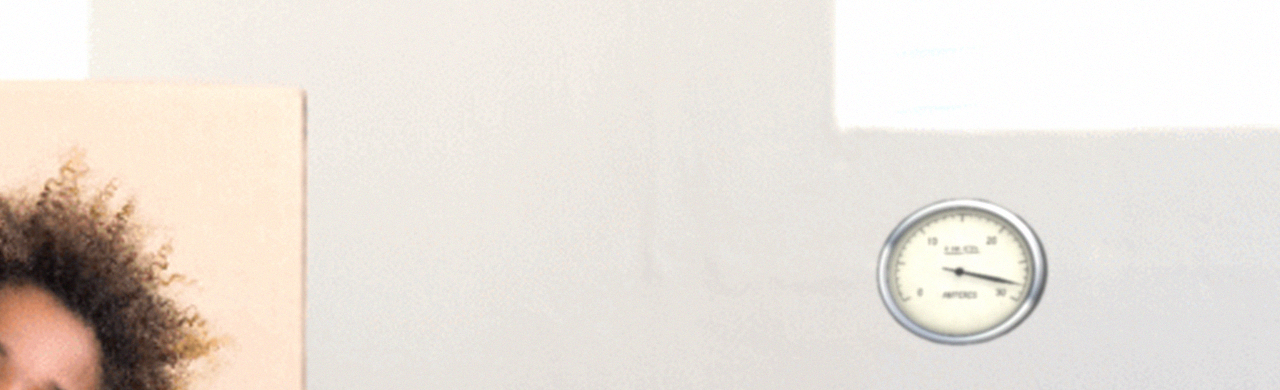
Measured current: 28,A
